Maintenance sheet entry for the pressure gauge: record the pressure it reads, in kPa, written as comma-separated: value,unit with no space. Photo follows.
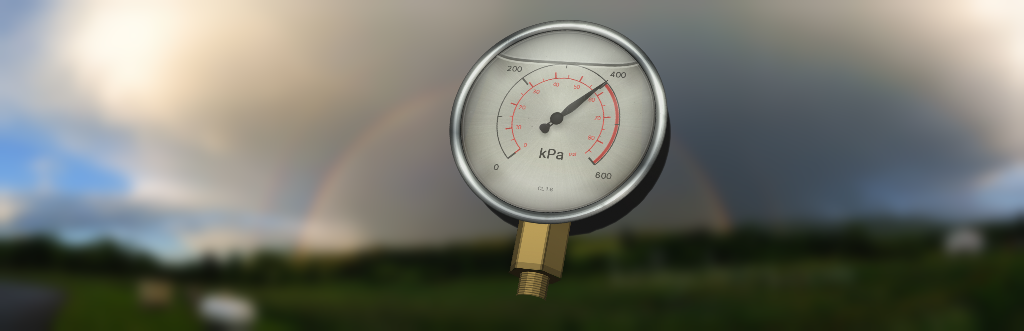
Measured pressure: 400,kPa
